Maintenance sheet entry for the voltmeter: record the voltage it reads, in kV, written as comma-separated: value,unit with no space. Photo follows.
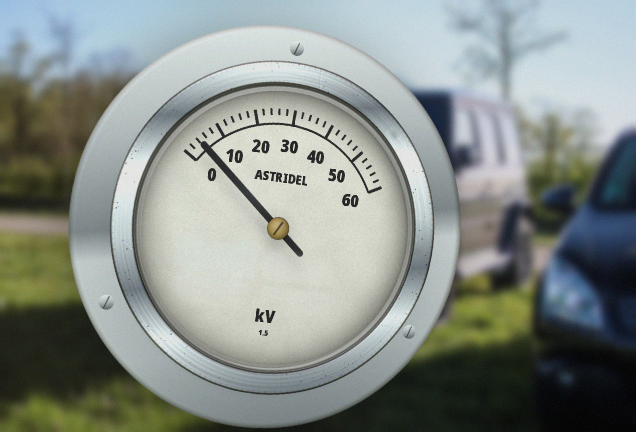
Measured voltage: 4,kV
